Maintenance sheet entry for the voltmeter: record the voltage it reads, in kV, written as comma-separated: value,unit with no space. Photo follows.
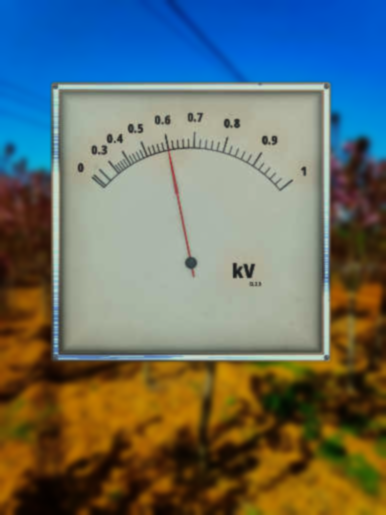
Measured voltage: 0.6,kV
